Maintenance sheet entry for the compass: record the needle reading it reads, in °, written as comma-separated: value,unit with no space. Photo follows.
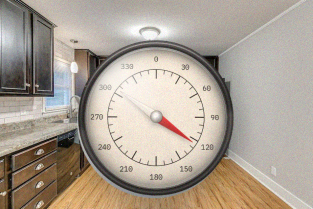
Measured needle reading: 125,°
